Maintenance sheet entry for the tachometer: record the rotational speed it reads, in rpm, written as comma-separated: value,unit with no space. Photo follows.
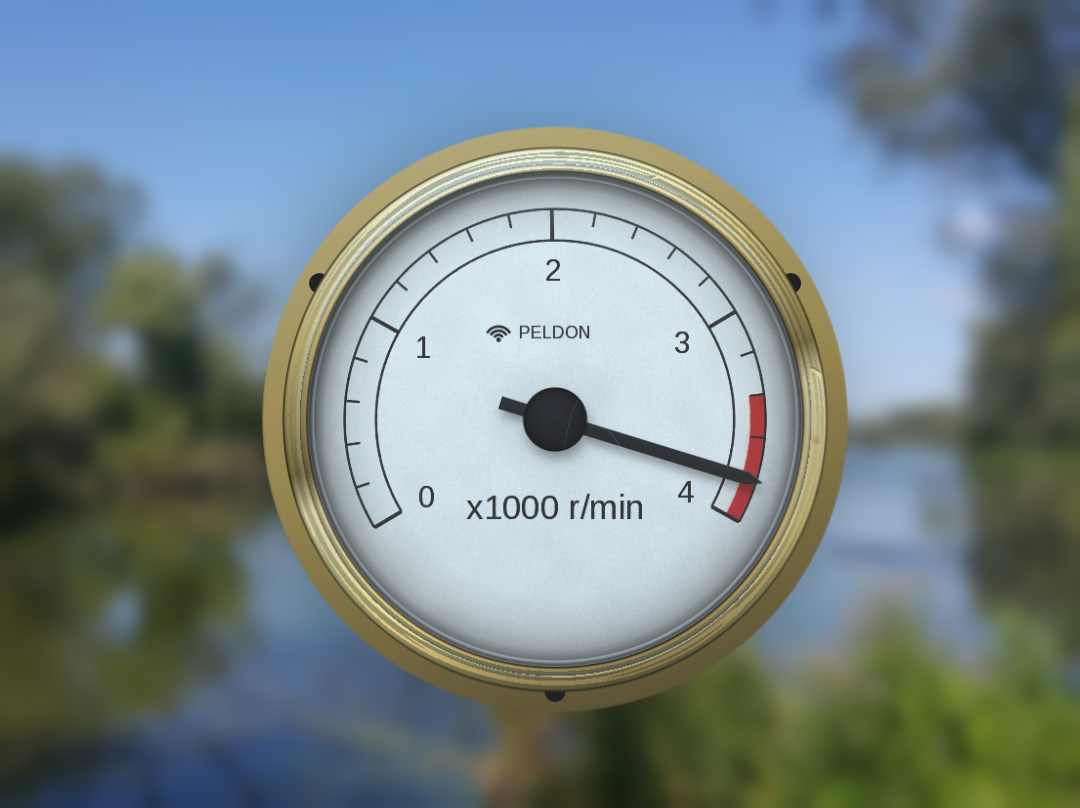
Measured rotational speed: 3800,rpm
